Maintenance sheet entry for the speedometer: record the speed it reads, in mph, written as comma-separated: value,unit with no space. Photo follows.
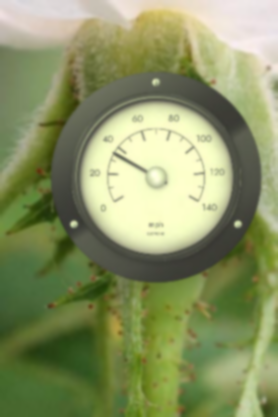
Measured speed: 35,mph
